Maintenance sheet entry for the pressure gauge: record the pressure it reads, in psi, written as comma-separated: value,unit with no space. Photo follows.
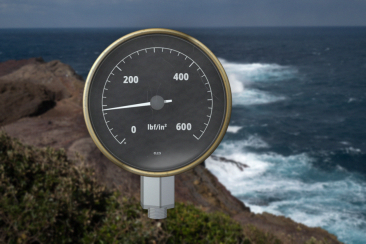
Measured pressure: 90,psi
